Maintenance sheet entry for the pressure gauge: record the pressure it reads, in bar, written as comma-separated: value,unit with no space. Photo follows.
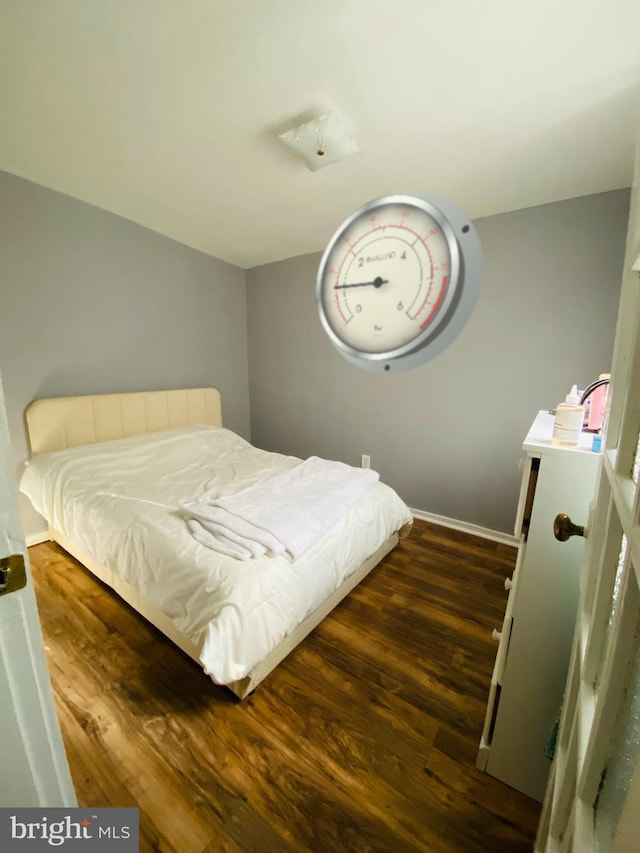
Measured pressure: 1,bar
